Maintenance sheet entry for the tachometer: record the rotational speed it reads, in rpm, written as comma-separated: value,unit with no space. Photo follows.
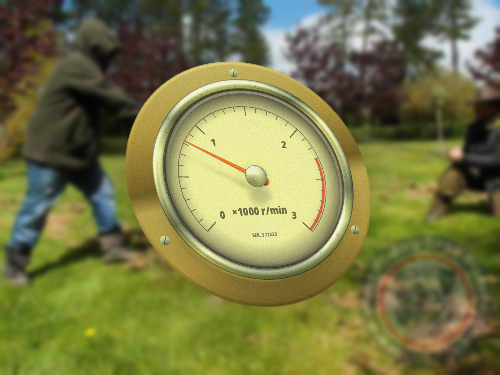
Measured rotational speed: 800,rpm
